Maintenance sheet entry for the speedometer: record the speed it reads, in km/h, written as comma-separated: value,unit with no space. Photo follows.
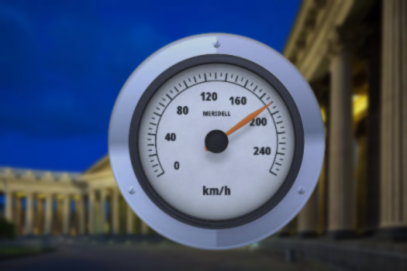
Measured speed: 190,km/h
